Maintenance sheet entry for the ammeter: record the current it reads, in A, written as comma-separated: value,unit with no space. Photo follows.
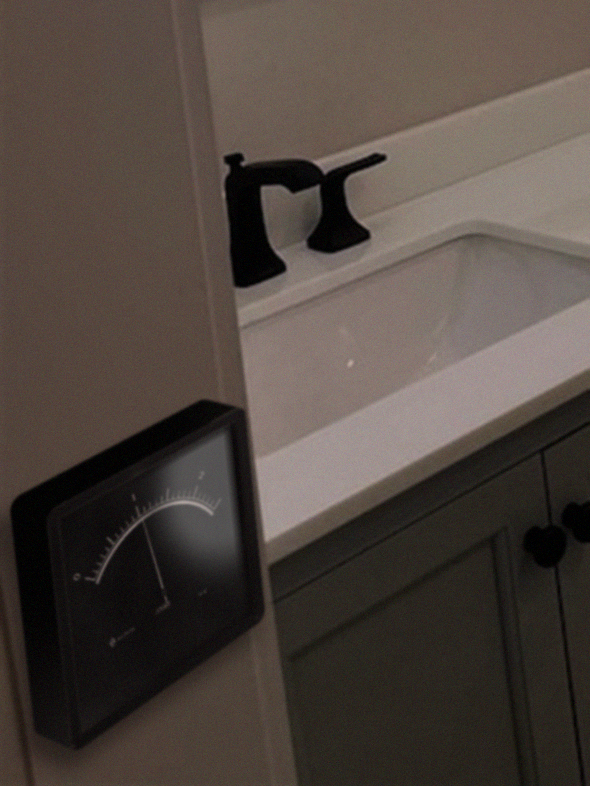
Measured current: 1,A
